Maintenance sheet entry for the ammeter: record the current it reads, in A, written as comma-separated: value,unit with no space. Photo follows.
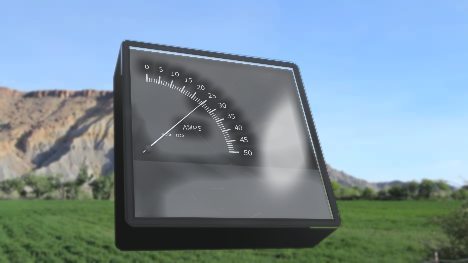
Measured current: 25,A
